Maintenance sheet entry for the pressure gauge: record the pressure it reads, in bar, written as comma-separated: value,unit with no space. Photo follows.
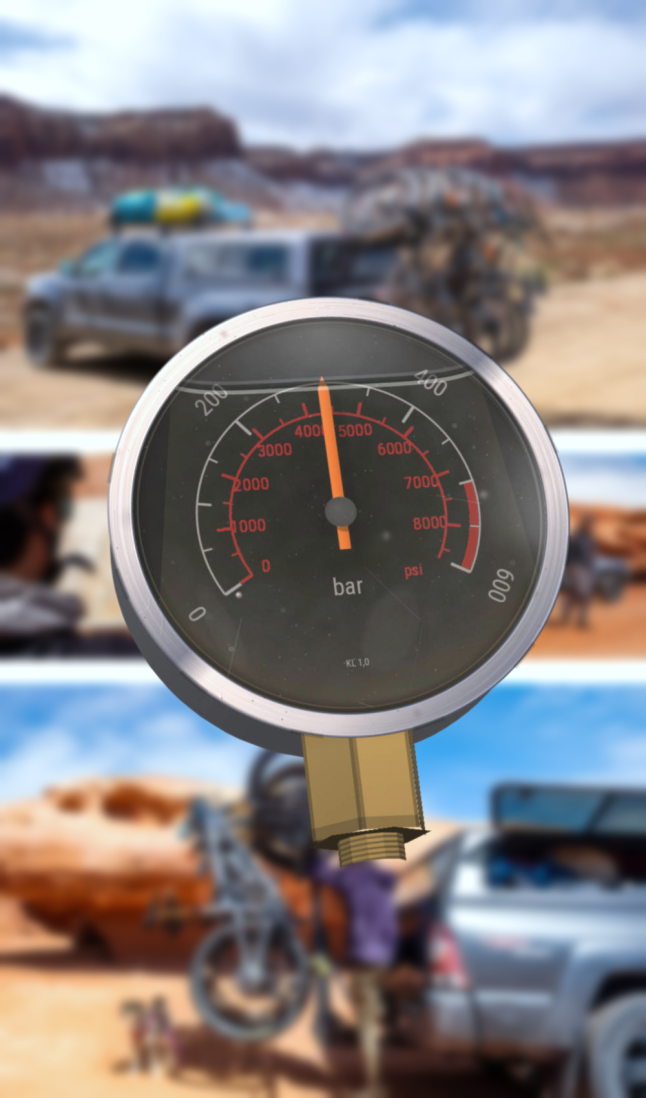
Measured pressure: 300,bar
